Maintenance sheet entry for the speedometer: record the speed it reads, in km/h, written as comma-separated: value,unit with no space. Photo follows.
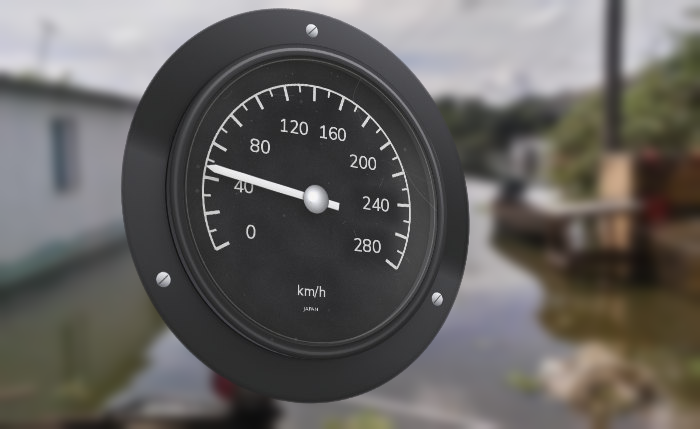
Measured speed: 45,km/h
